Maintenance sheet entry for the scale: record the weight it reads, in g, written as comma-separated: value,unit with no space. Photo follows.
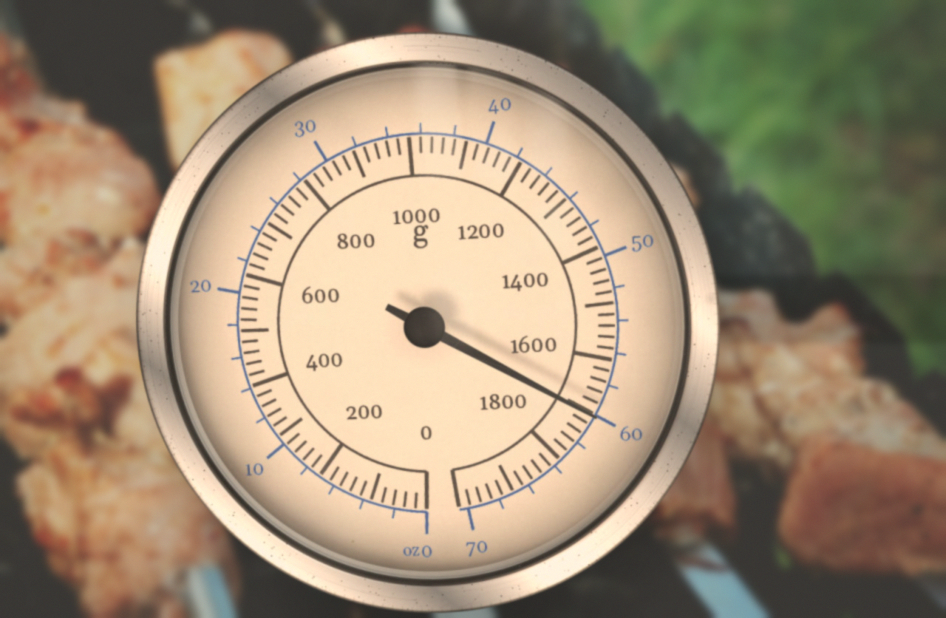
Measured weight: 1700,g
